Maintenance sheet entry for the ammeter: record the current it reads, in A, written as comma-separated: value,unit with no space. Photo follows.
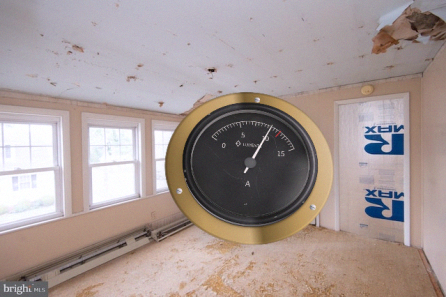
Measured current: 10,A
